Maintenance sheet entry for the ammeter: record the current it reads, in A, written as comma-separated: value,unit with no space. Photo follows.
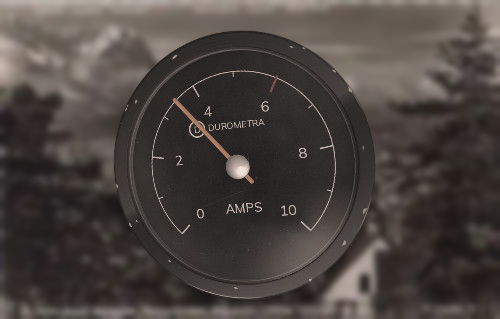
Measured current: 3.5,A
